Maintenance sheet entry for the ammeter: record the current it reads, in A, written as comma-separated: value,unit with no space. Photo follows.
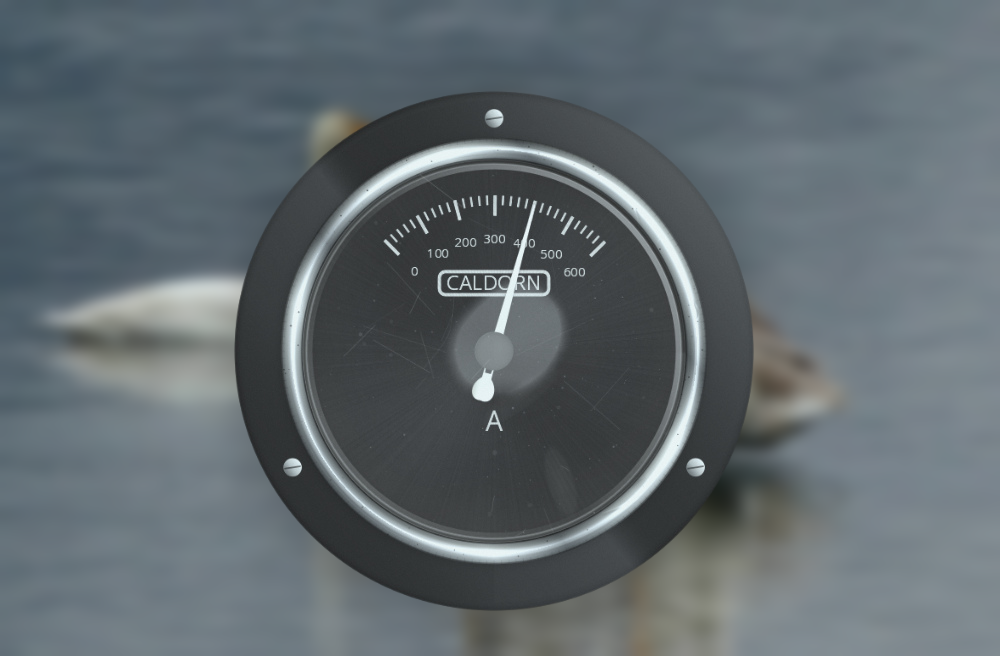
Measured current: 400,A
